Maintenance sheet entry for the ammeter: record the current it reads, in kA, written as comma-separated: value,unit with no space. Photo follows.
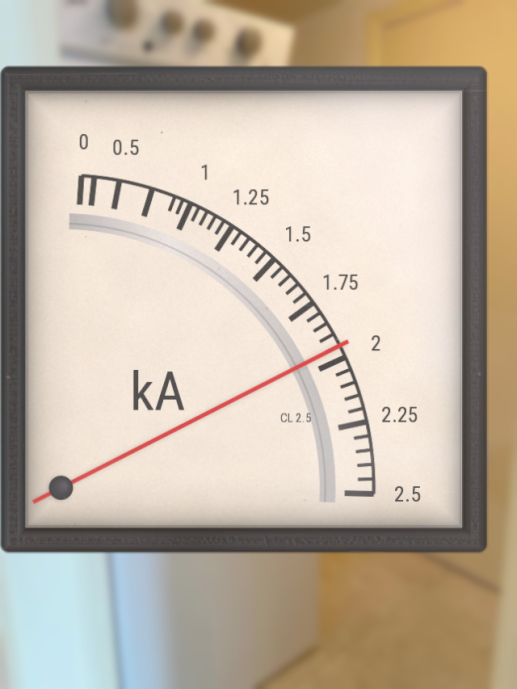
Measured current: 1.95,kA
